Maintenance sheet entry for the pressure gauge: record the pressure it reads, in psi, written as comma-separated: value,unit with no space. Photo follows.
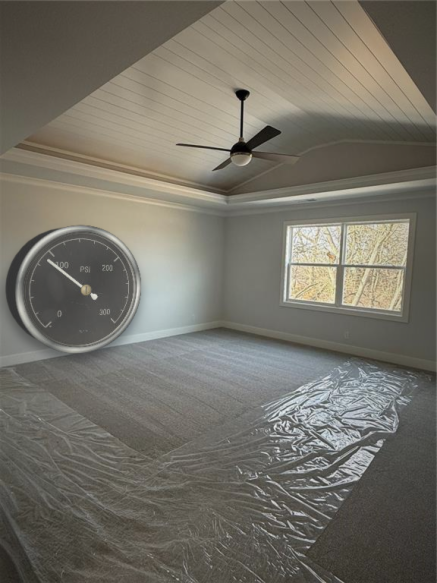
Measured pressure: 90,psi
